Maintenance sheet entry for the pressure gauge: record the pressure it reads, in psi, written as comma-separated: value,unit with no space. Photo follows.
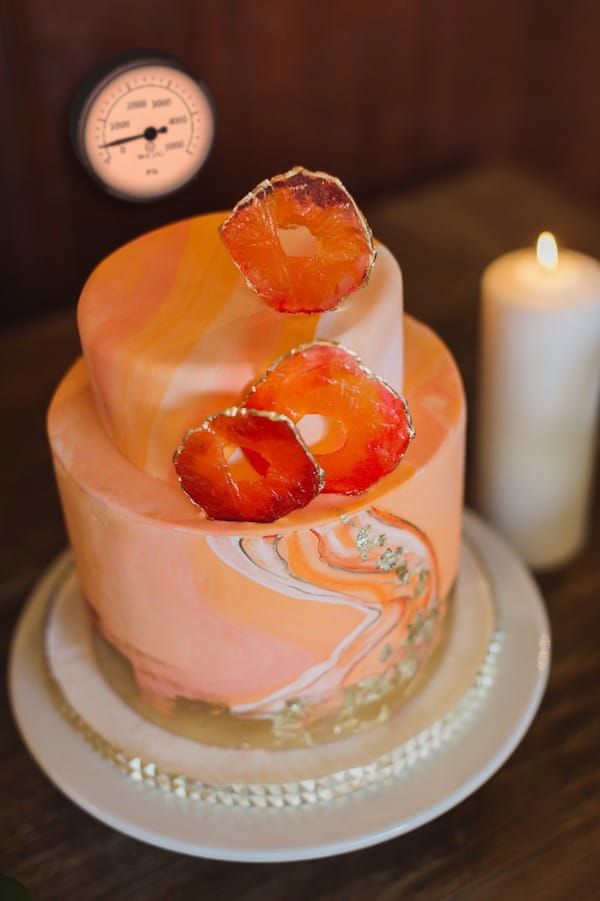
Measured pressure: 400,psi
